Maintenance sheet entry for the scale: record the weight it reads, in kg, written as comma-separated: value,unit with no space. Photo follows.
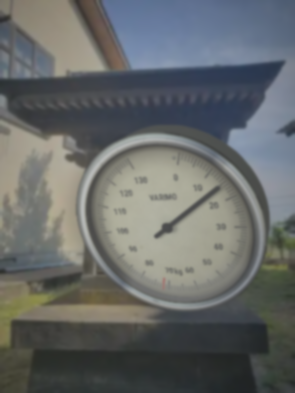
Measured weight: 15,kg
